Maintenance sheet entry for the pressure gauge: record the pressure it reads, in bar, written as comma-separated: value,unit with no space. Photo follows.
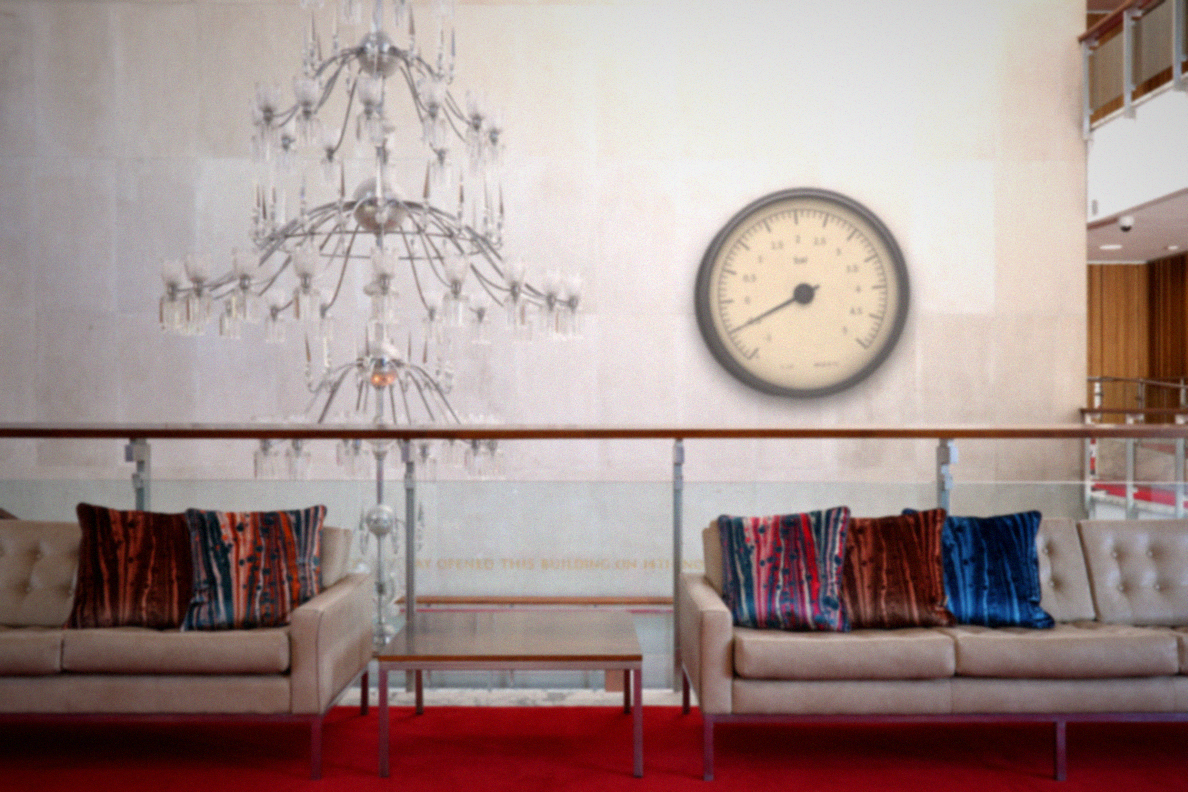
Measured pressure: -0.5,bar
